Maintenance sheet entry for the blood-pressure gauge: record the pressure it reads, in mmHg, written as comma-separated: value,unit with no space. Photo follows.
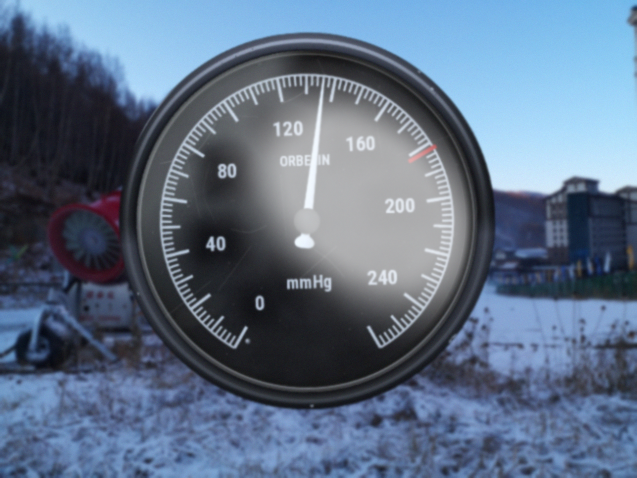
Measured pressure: 136,mmHg
